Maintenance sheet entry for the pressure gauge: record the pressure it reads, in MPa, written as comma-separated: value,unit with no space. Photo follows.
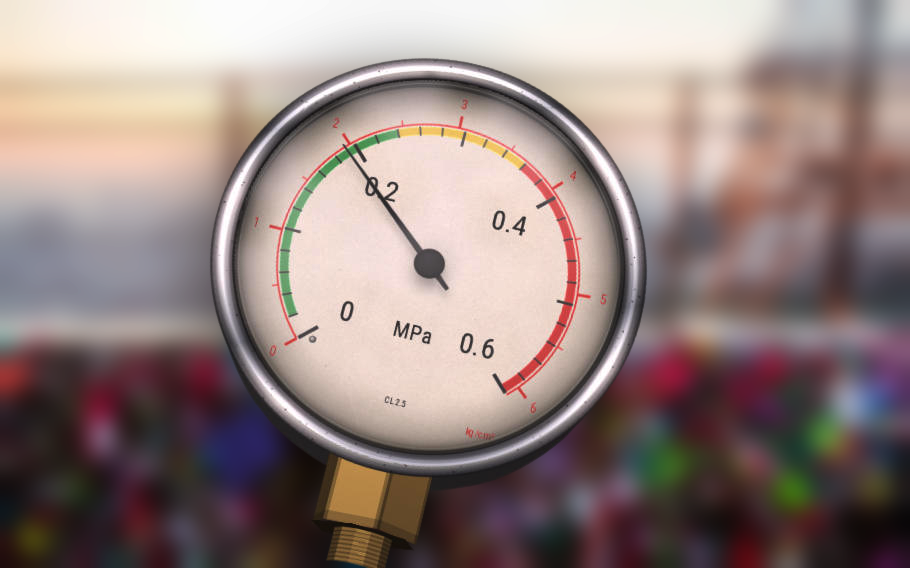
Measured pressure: 0.19,MPa
